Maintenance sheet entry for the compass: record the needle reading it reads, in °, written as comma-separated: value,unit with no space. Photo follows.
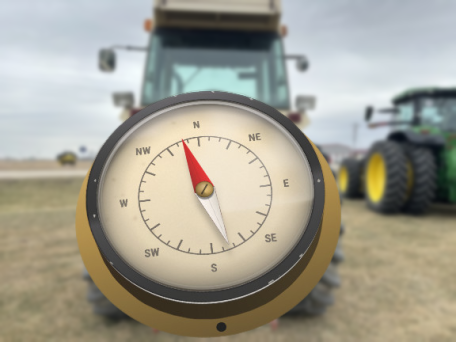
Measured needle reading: 345,°
